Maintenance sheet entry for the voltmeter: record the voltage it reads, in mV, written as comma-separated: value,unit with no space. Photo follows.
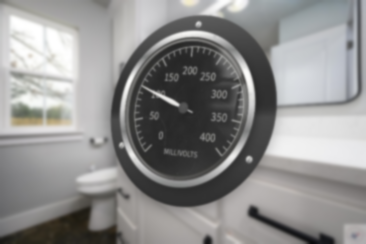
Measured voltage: 100,mV
